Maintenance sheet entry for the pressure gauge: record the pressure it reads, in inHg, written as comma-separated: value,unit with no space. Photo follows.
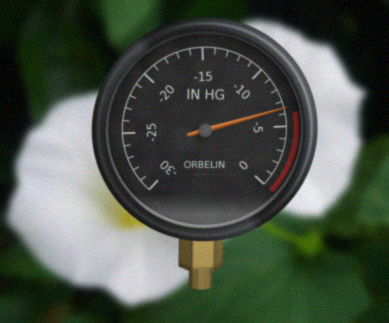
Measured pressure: -6.5,inHg
